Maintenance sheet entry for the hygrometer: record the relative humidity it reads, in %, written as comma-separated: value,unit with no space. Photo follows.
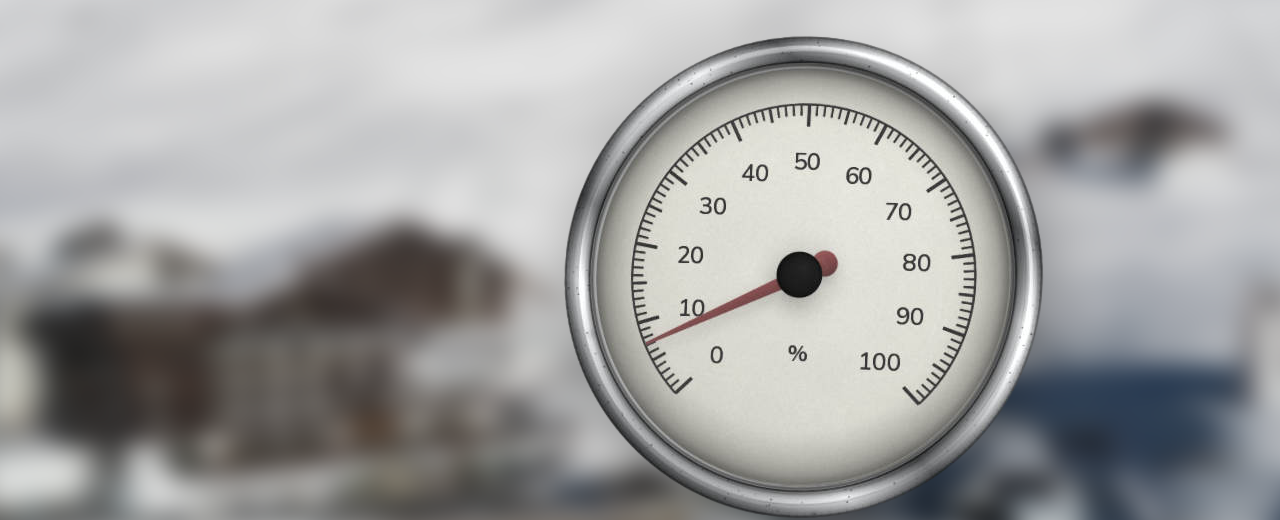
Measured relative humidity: 7,%
